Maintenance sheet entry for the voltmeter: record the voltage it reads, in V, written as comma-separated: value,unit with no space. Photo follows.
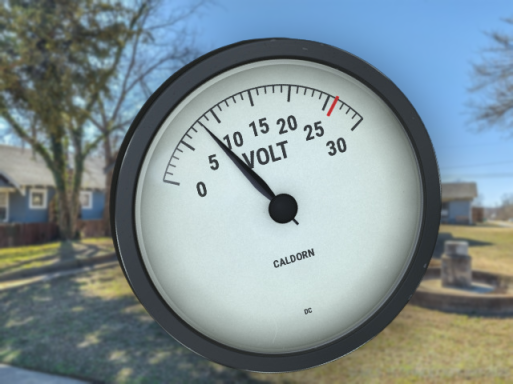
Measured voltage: 8,V
